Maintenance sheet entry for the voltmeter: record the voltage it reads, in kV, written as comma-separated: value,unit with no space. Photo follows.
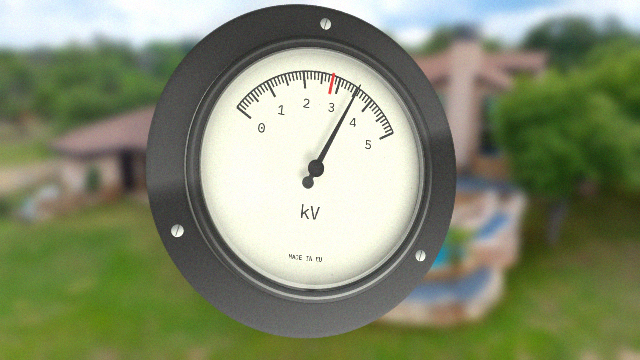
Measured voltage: 3.5,kV
